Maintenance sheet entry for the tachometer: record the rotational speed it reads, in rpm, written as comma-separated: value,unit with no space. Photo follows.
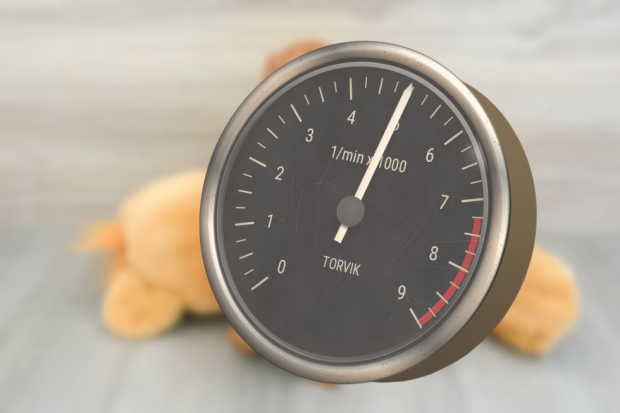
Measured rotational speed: 5000,rpm
